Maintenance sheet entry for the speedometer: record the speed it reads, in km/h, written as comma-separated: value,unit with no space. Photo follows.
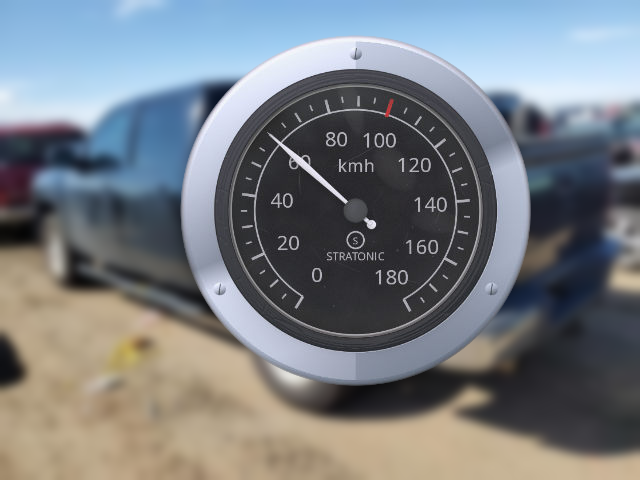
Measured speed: 60,km/h
